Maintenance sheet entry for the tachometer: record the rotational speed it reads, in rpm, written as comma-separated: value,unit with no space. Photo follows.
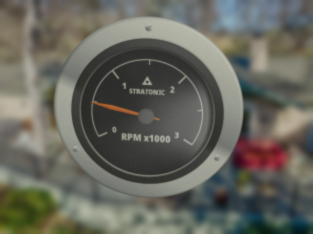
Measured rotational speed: 500,rpm
